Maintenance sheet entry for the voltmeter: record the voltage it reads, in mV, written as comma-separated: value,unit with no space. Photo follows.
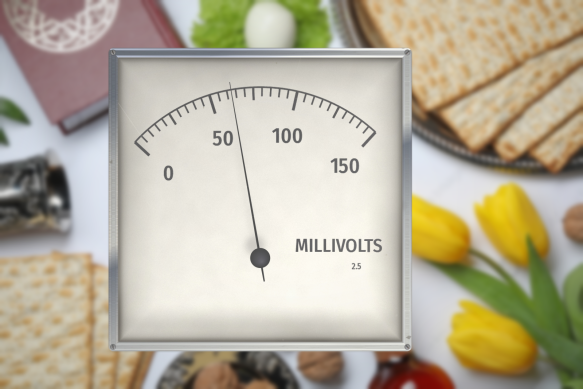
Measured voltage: 62.5,mV
